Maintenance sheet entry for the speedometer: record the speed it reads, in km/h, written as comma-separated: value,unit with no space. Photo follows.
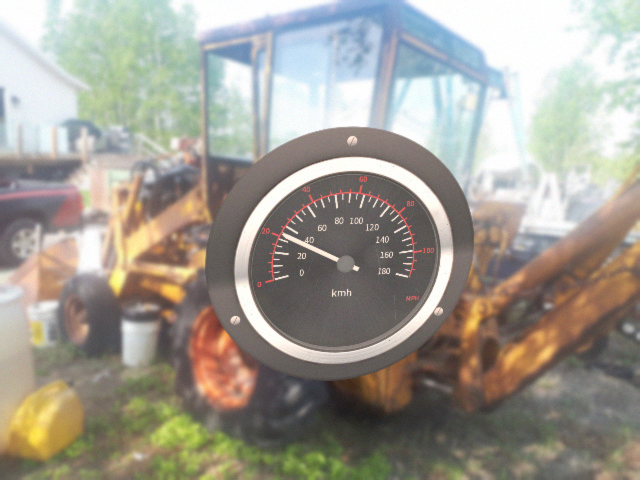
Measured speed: 35,km/h
